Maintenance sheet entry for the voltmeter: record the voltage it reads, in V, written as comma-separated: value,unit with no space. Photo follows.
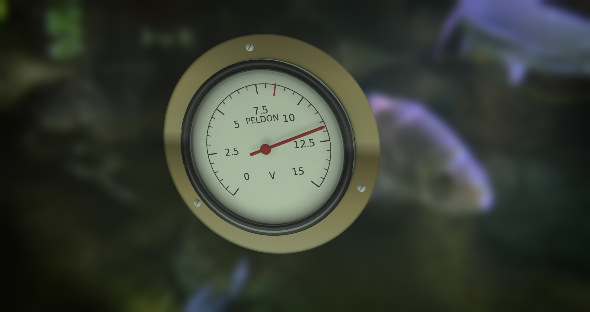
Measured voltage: 11.75,V
